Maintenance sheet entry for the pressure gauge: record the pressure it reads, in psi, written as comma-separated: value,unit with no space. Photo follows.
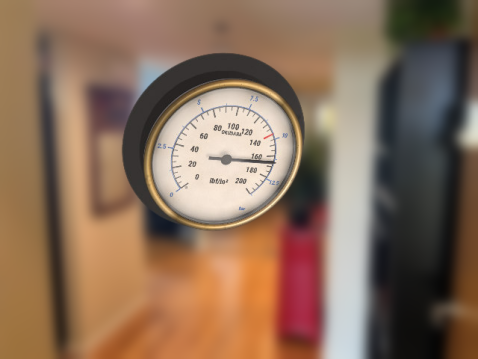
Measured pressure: 165,psi
